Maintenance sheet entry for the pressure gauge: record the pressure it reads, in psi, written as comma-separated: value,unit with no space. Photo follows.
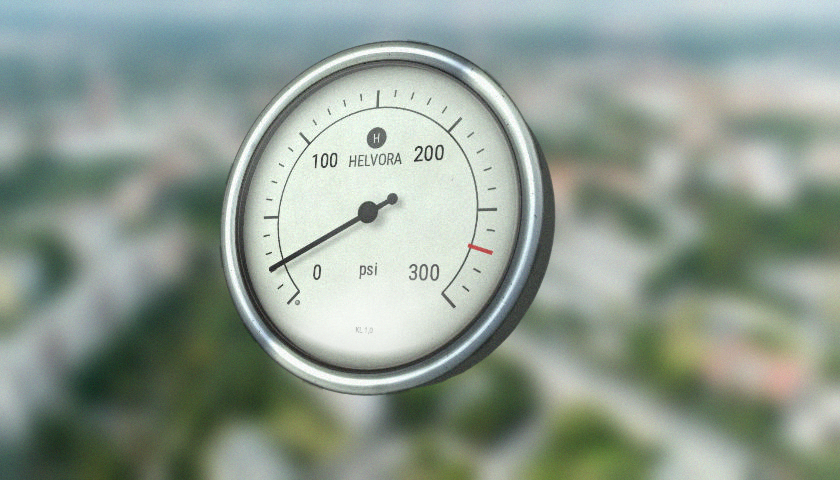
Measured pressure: 20,psi
